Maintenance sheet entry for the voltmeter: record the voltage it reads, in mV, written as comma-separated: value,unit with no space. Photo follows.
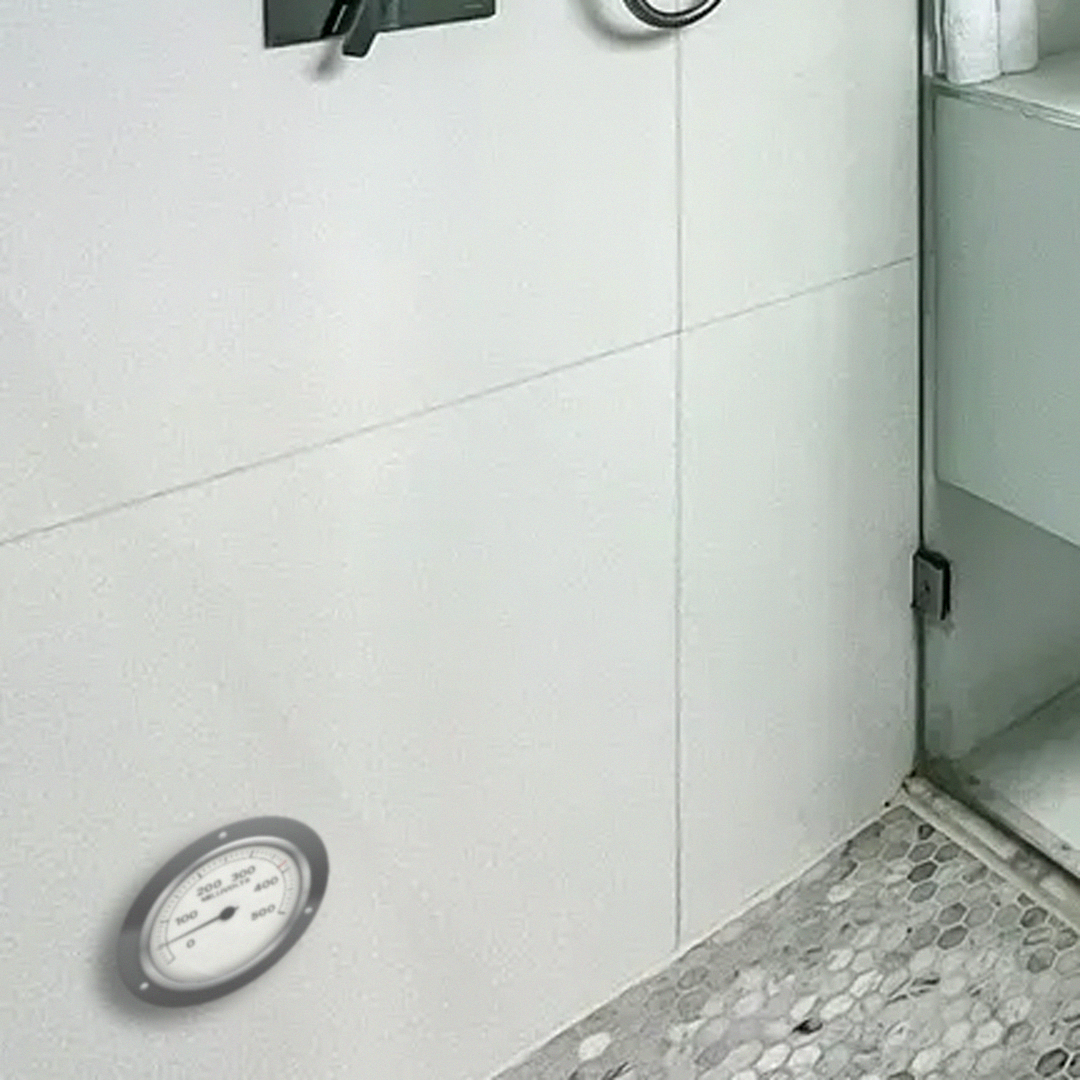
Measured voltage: 50,mV
